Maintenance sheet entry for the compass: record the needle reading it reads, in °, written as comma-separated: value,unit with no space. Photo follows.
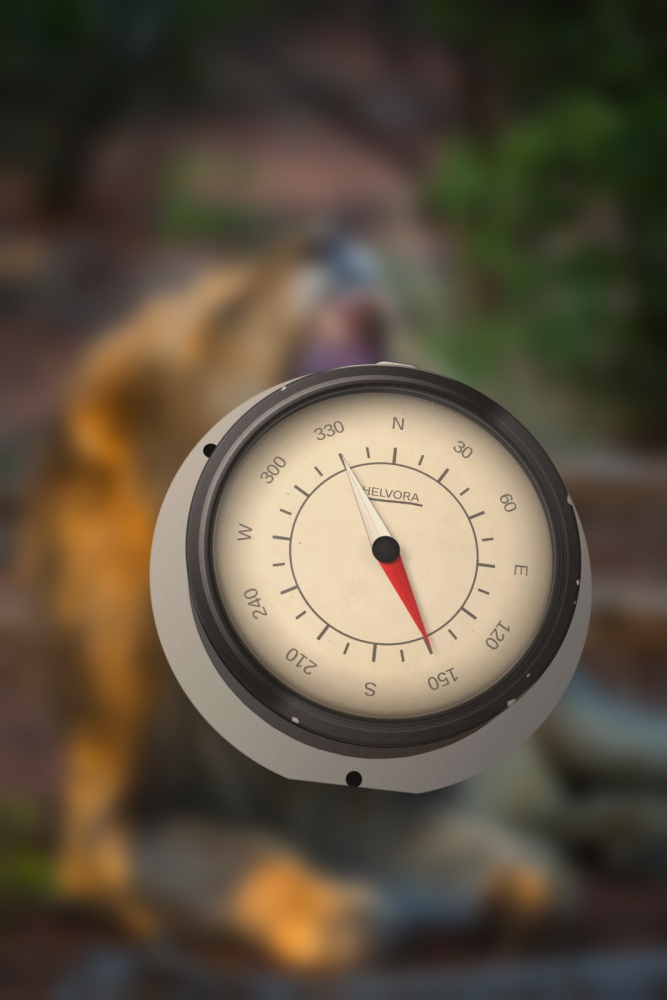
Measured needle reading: 150,°
